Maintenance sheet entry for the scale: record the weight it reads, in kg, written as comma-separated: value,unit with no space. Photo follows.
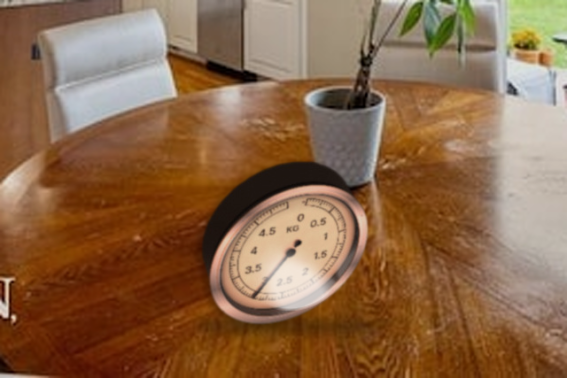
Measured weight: 3,kg
